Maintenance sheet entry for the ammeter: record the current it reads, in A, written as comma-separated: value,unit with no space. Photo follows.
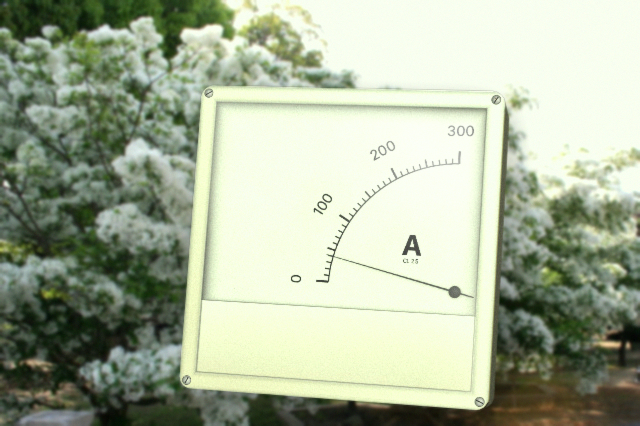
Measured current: 40,A
